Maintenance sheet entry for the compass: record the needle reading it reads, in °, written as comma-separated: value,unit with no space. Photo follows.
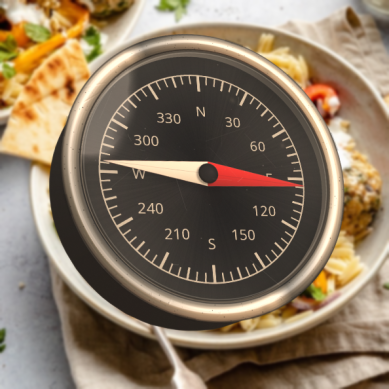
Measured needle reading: 95,°
